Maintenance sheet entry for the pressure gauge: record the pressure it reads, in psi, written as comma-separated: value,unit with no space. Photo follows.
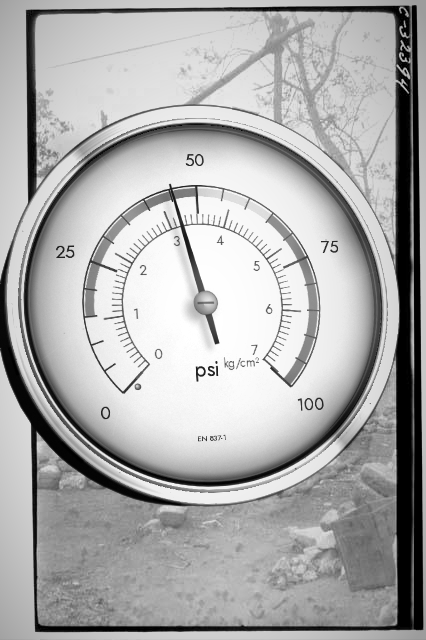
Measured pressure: 45,psi
